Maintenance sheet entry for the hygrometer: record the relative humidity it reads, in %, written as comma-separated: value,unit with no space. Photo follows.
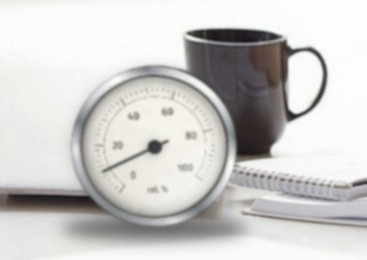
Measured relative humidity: 10,%
